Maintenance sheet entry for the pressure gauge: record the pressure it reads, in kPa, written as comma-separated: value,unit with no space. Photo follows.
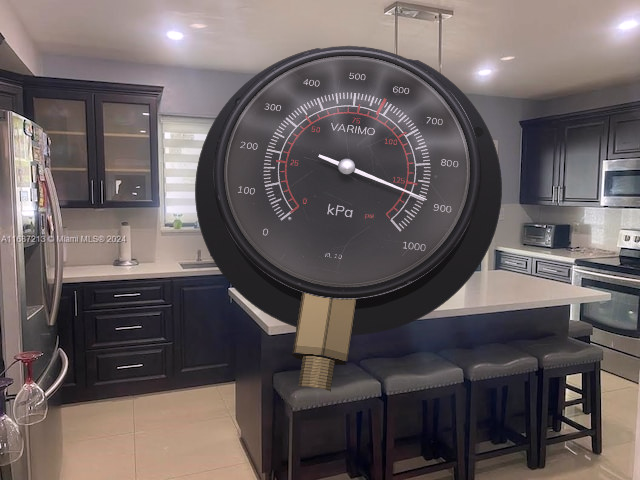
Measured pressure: 900,kPa
